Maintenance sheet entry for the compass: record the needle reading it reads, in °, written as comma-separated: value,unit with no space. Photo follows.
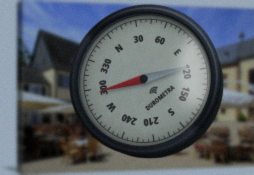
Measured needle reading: 295,°
